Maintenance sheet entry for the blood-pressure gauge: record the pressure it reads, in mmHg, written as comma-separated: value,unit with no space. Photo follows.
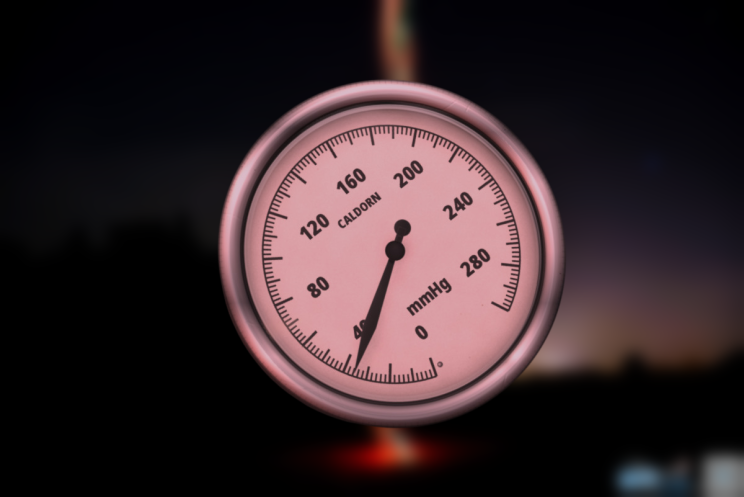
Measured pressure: 36,mmHg
